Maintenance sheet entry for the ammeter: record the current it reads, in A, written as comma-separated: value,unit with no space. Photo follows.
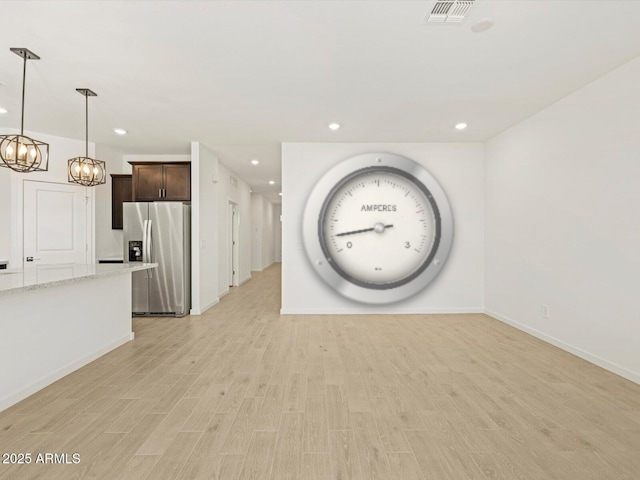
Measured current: 0.25,A
